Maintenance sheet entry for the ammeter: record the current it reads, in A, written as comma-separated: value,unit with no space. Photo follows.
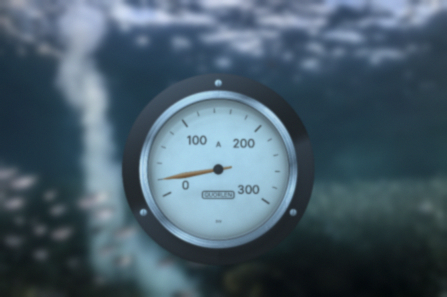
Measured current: 20,A
